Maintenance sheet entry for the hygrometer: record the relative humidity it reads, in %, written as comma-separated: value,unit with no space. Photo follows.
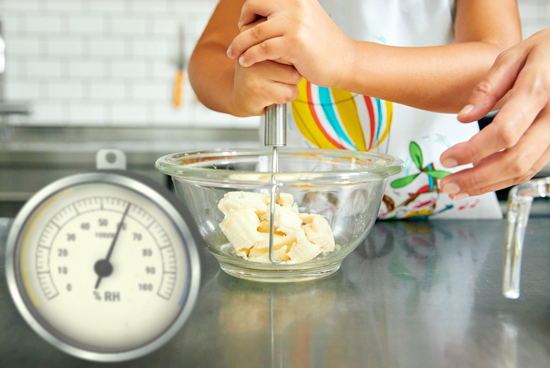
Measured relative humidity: 60,%
